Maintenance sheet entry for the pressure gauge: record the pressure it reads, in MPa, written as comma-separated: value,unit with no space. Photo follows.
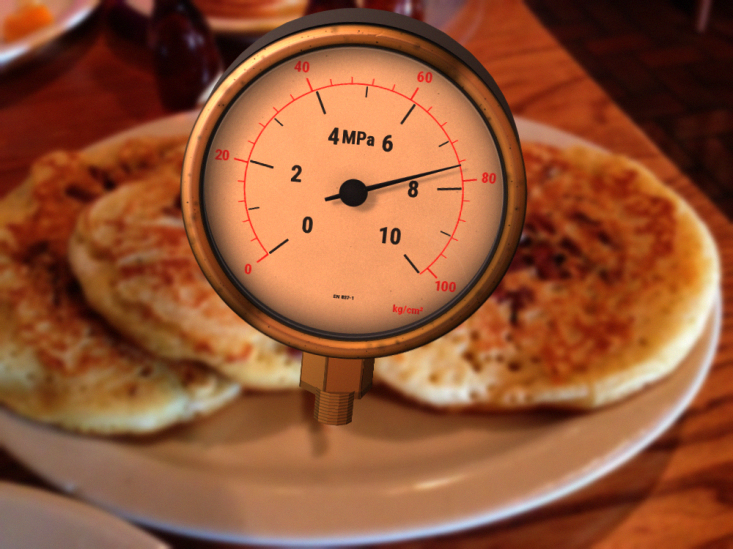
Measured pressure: 7.5,MPa
